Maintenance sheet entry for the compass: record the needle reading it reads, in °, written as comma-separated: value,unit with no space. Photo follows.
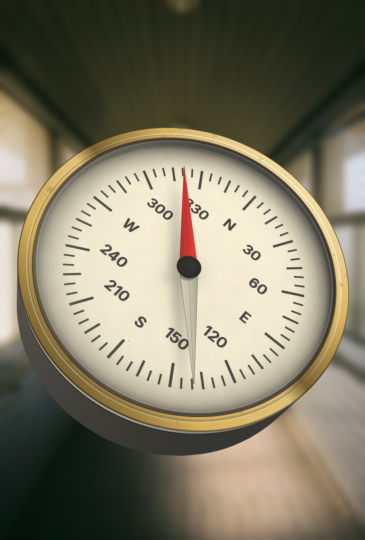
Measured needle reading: 320,°
